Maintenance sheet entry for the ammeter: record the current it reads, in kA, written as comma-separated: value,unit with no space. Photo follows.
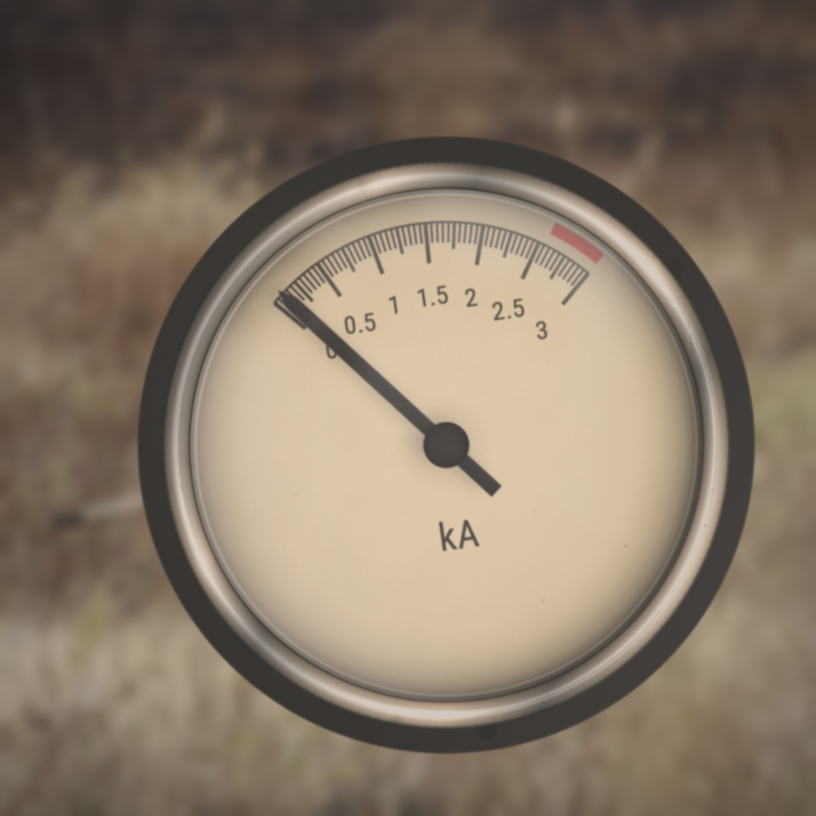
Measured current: 0.1,kA
